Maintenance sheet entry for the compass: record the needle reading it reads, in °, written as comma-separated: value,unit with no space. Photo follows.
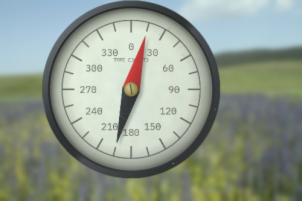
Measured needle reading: 15,°
